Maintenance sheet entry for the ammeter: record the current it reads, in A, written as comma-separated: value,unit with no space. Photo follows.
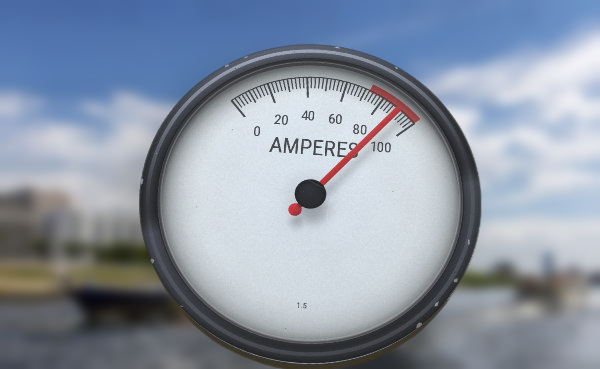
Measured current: 90,A
